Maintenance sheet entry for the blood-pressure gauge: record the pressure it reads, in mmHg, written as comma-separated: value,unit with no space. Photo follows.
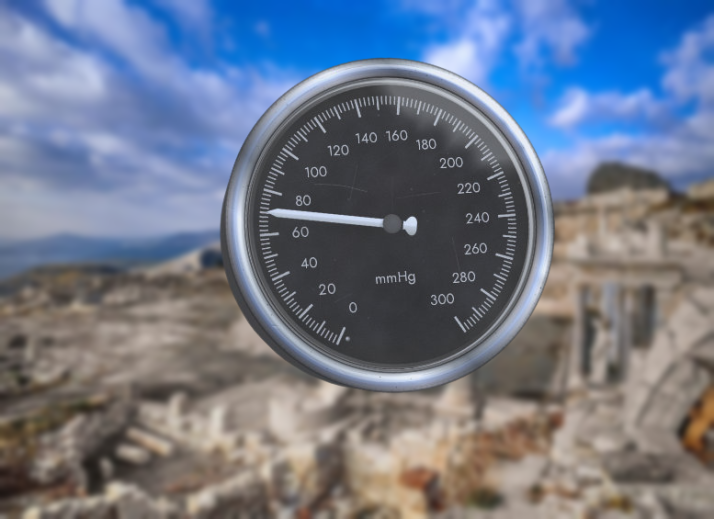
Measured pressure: 70,mmHg
